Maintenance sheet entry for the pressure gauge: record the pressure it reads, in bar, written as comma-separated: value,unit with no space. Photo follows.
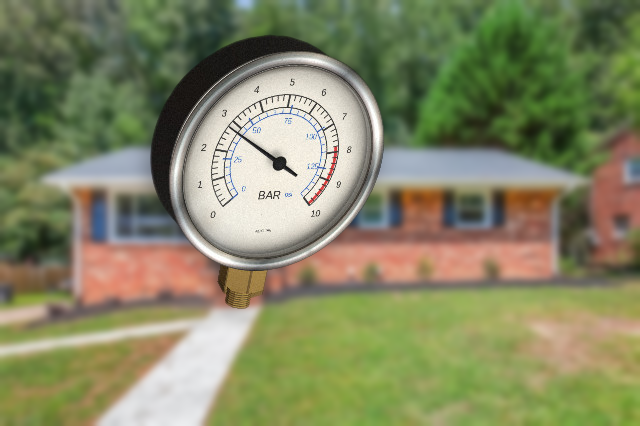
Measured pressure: 2.8,bar
